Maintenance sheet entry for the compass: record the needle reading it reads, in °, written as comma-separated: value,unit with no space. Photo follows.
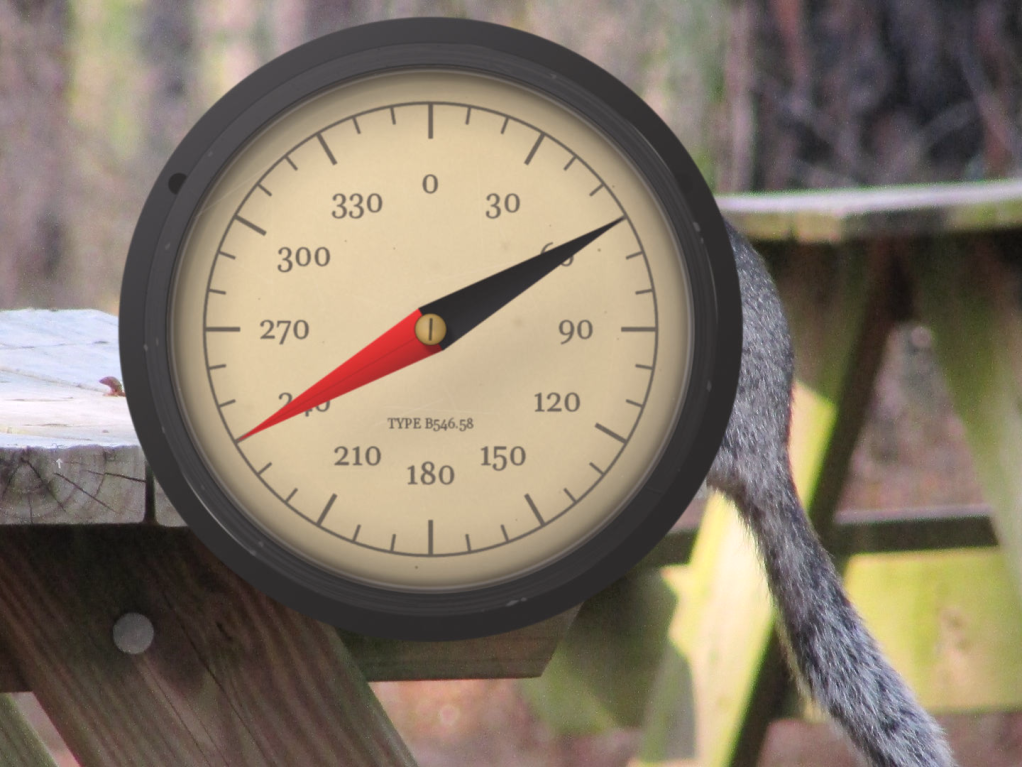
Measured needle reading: 240,°
